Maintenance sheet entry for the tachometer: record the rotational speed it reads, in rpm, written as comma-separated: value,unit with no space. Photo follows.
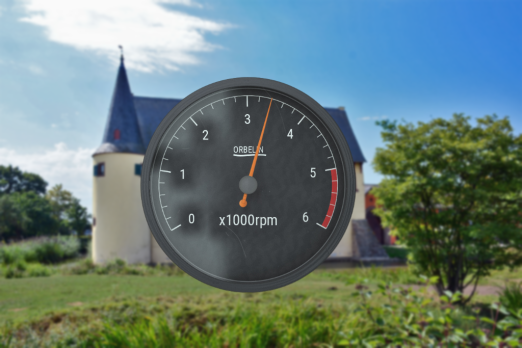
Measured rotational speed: 3400,rpm
